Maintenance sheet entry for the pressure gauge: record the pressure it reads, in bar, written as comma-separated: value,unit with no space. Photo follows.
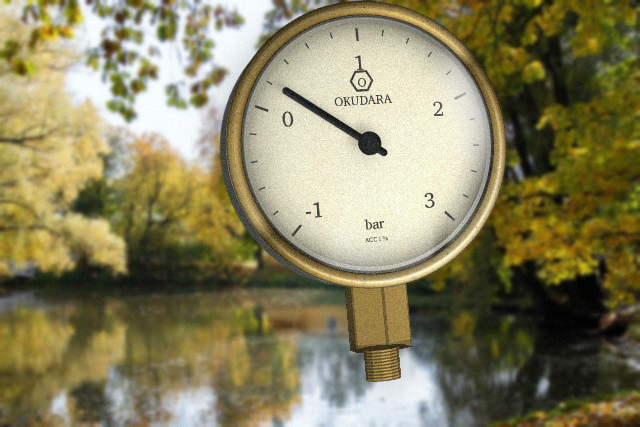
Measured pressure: 0.2,bar
